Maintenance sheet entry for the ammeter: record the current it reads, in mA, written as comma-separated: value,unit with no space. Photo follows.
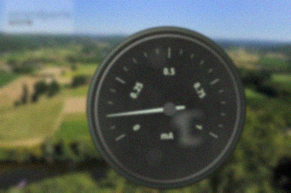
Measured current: 0.1,mA
